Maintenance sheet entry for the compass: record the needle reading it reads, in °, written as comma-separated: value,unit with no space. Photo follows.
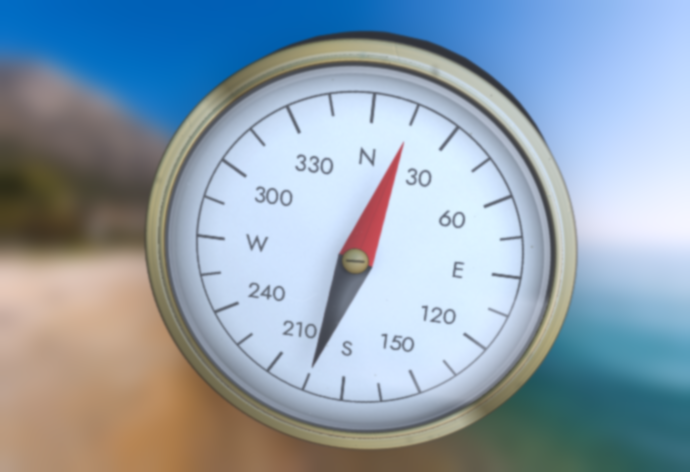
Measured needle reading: 15,°
